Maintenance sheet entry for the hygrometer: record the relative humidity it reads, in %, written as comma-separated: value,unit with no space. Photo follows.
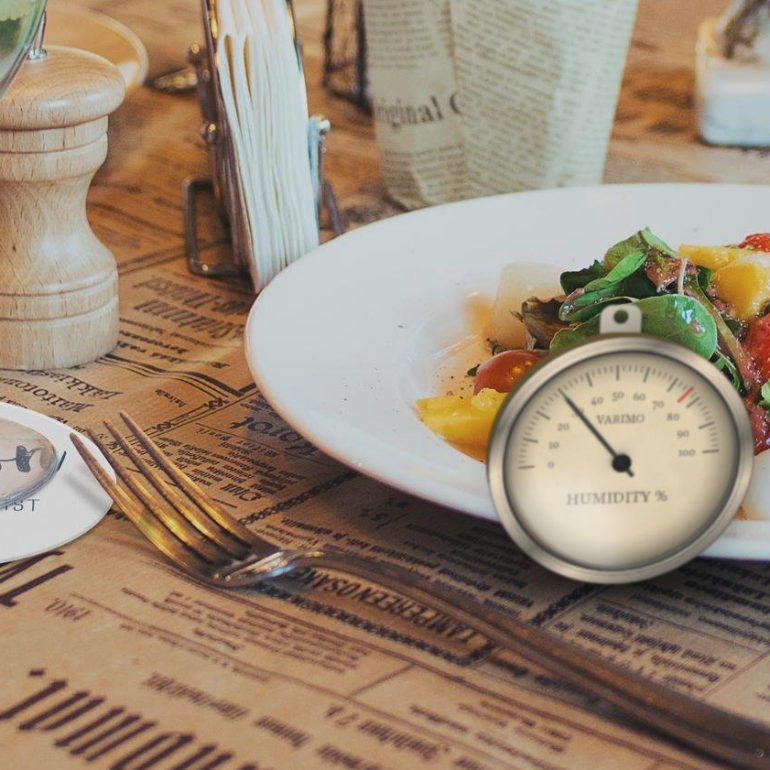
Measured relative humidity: 30,%
